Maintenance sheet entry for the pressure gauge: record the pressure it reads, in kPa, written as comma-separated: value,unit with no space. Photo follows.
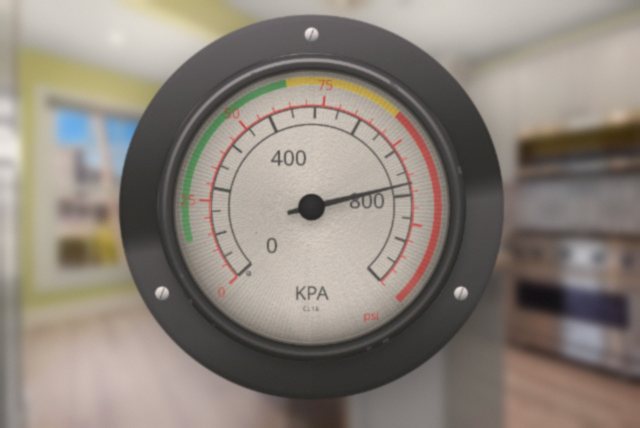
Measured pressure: 775,kPa
